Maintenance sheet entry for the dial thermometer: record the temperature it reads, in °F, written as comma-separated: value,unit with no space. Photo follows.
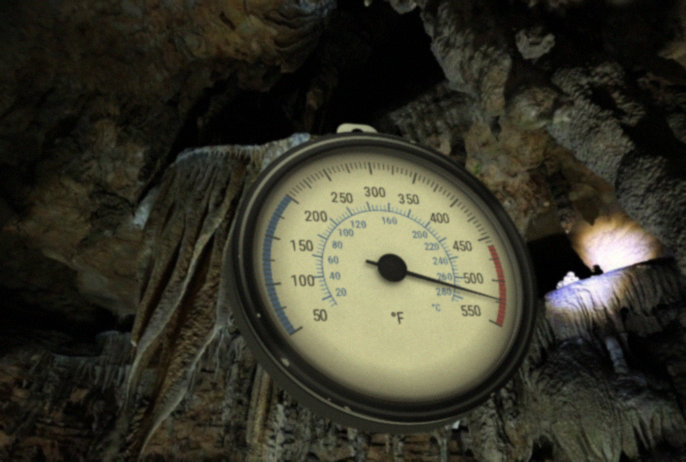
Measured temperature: 525,°F
